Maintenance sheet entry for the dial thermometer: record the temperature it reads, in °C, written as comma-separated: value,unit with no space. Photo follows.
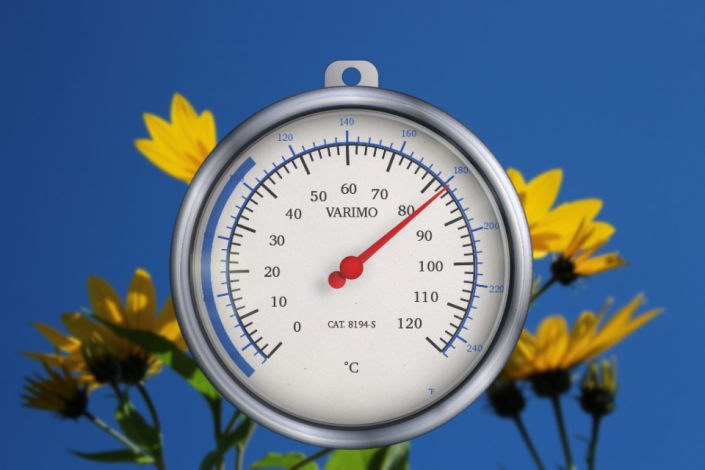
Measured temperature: 83,°C
